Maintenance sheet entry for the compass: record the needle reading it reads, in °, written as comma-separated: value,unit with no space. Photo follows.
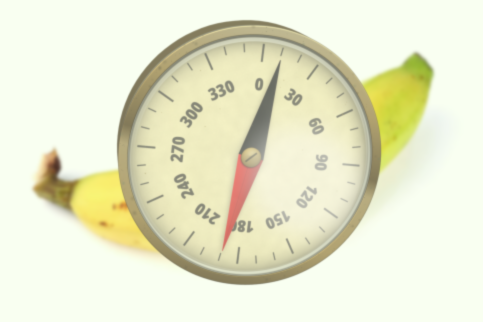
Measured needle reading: 190,°
